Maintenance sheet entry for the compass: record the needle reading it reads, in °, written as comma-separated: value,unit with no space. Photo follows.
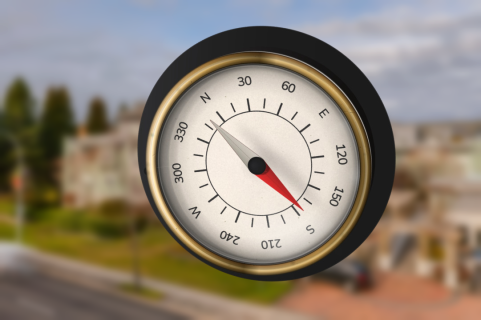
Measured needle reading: 172.5,°
